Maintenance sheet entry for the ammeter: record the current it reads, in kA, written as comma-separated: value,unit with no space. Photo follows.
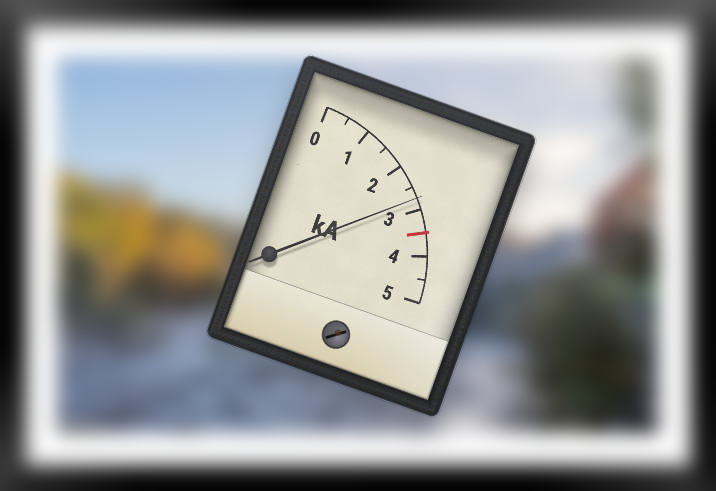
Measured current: 2.75,kA
